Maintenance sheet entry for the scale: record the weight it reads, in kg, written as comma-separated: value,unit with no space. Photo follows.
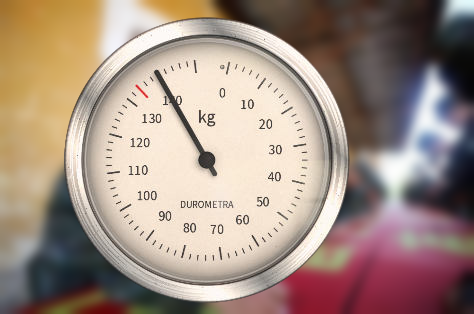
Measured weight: 140,kg
